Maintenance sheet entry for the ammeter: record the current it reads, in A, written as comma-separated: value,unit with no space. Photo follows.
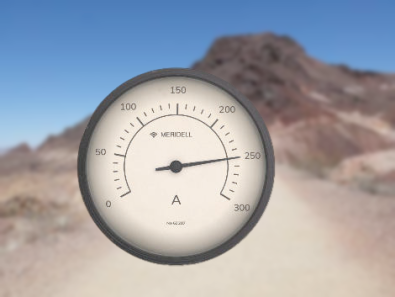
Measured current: 250,A
